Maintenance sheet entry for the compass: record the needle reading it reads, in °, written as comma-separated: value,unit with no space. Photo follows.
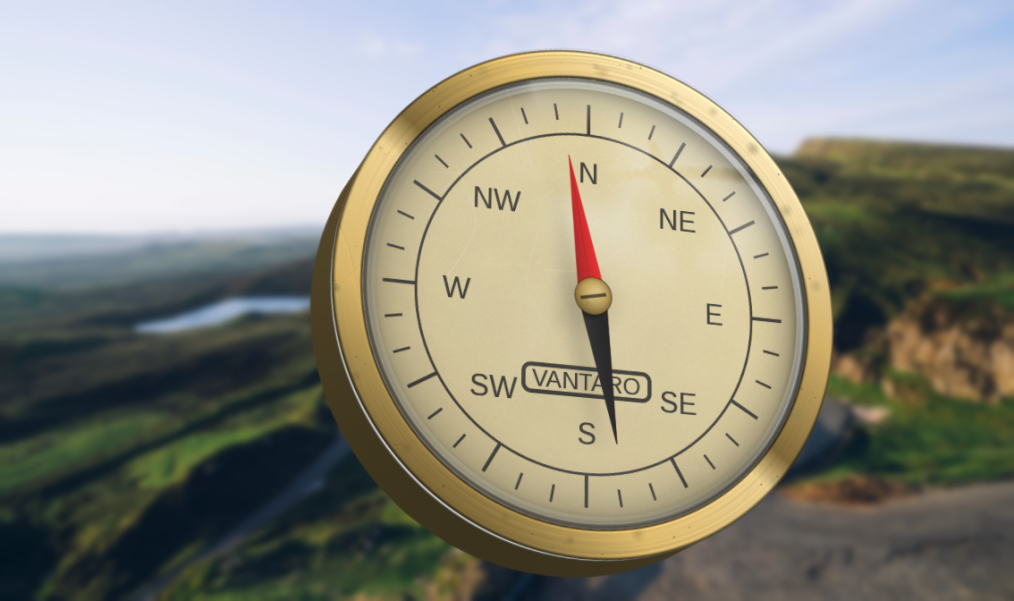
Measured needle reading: 350,°
